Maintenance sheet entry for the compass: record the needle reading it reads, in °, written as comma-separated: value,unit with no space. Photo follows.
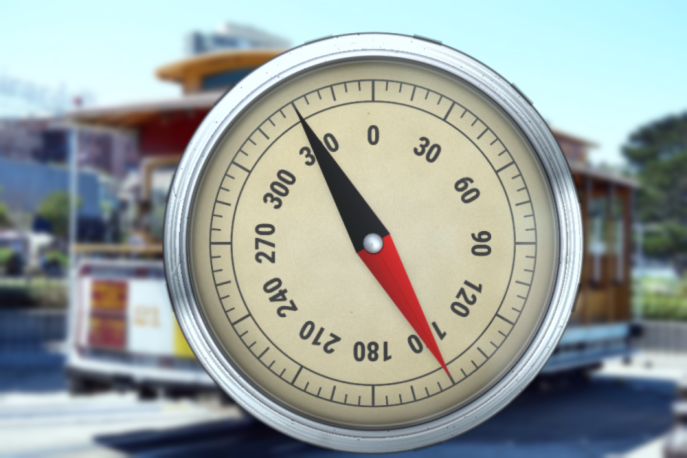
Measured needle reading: 150,°
